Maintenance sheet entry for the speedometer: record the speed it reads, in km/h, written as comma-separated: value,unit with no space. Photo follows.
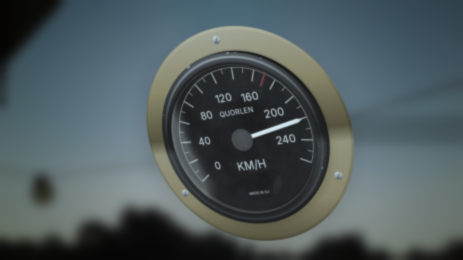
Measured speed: 220,km/h
